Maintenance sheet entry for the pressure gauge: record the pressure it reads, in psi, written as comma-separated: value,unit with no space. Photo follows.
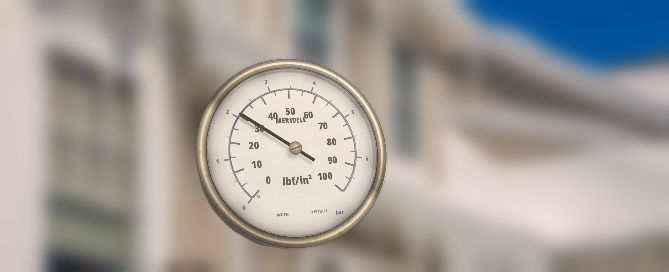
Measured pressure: 30,psi
